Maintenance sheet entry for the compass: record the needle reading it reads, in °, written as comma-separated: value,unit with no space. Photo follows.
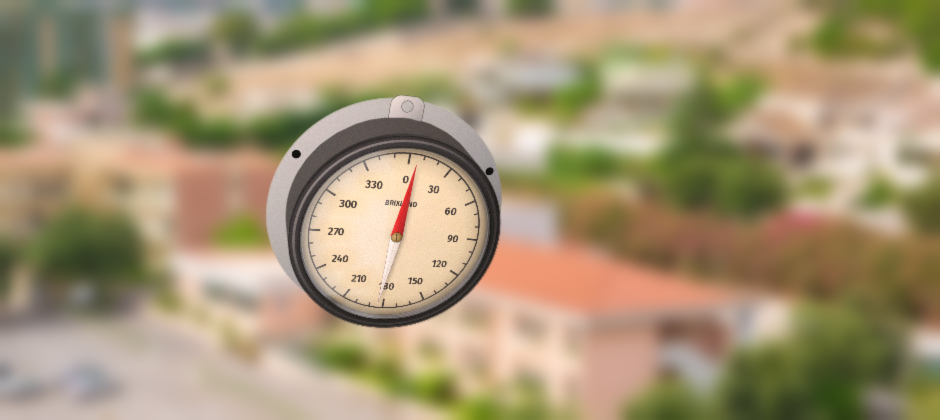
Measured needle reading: 5,°
